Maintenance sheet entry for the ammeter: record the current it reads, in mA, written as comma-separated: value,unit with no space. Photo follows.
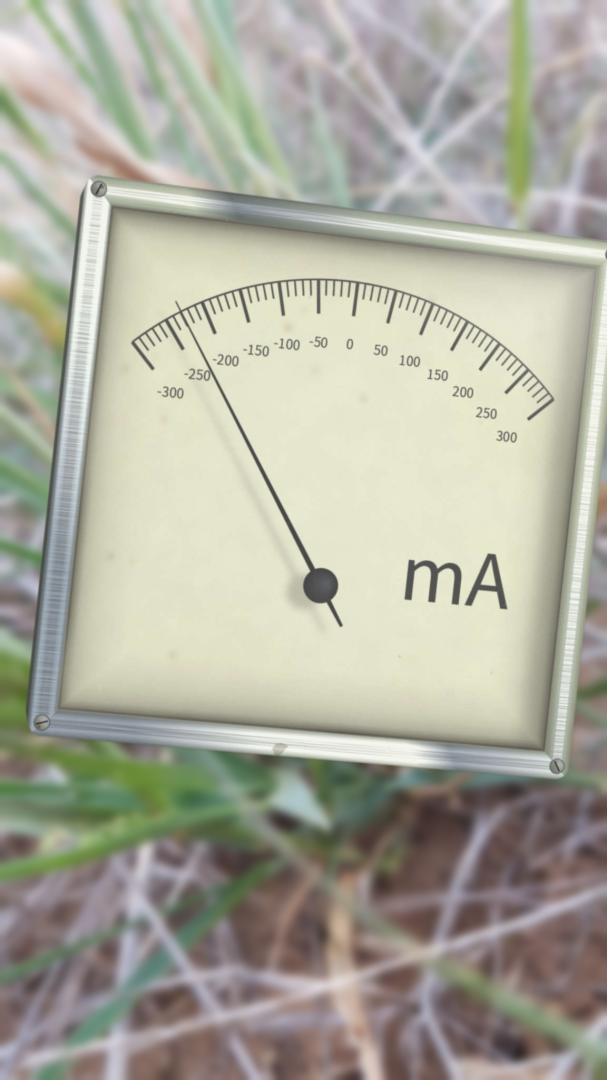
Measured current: -230,mA
